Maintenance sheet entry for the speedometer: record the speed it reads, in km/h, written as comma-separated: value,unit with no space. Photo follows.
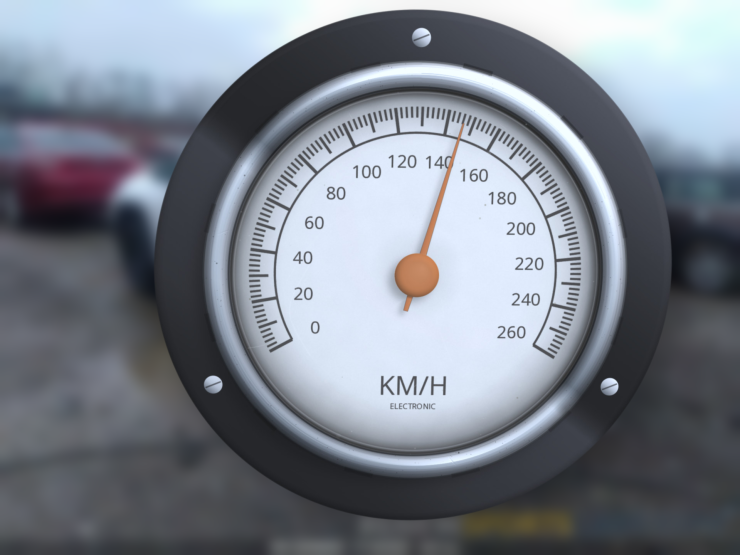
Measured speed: 146,km/h
